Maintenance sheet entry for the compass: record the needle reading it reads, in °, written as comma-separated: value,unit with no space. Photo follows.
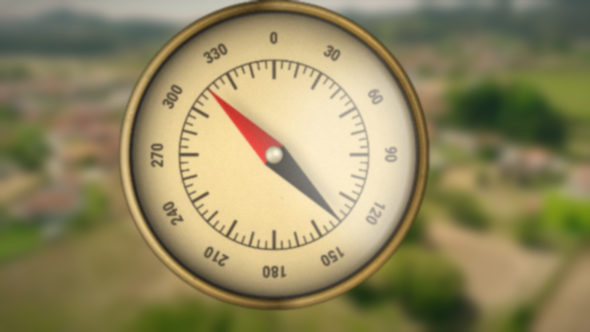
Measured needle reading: 315,°
